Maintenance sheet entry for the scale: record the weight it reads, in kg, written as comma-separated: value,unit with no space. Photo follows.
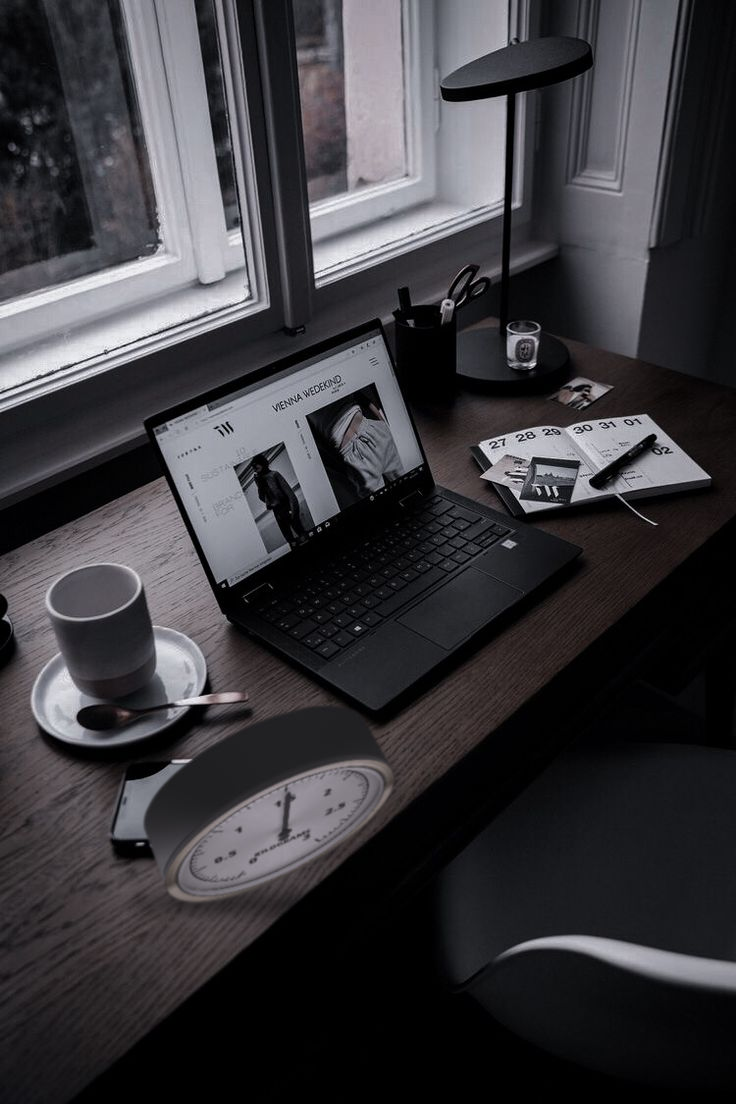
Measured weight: 1.5,kg
